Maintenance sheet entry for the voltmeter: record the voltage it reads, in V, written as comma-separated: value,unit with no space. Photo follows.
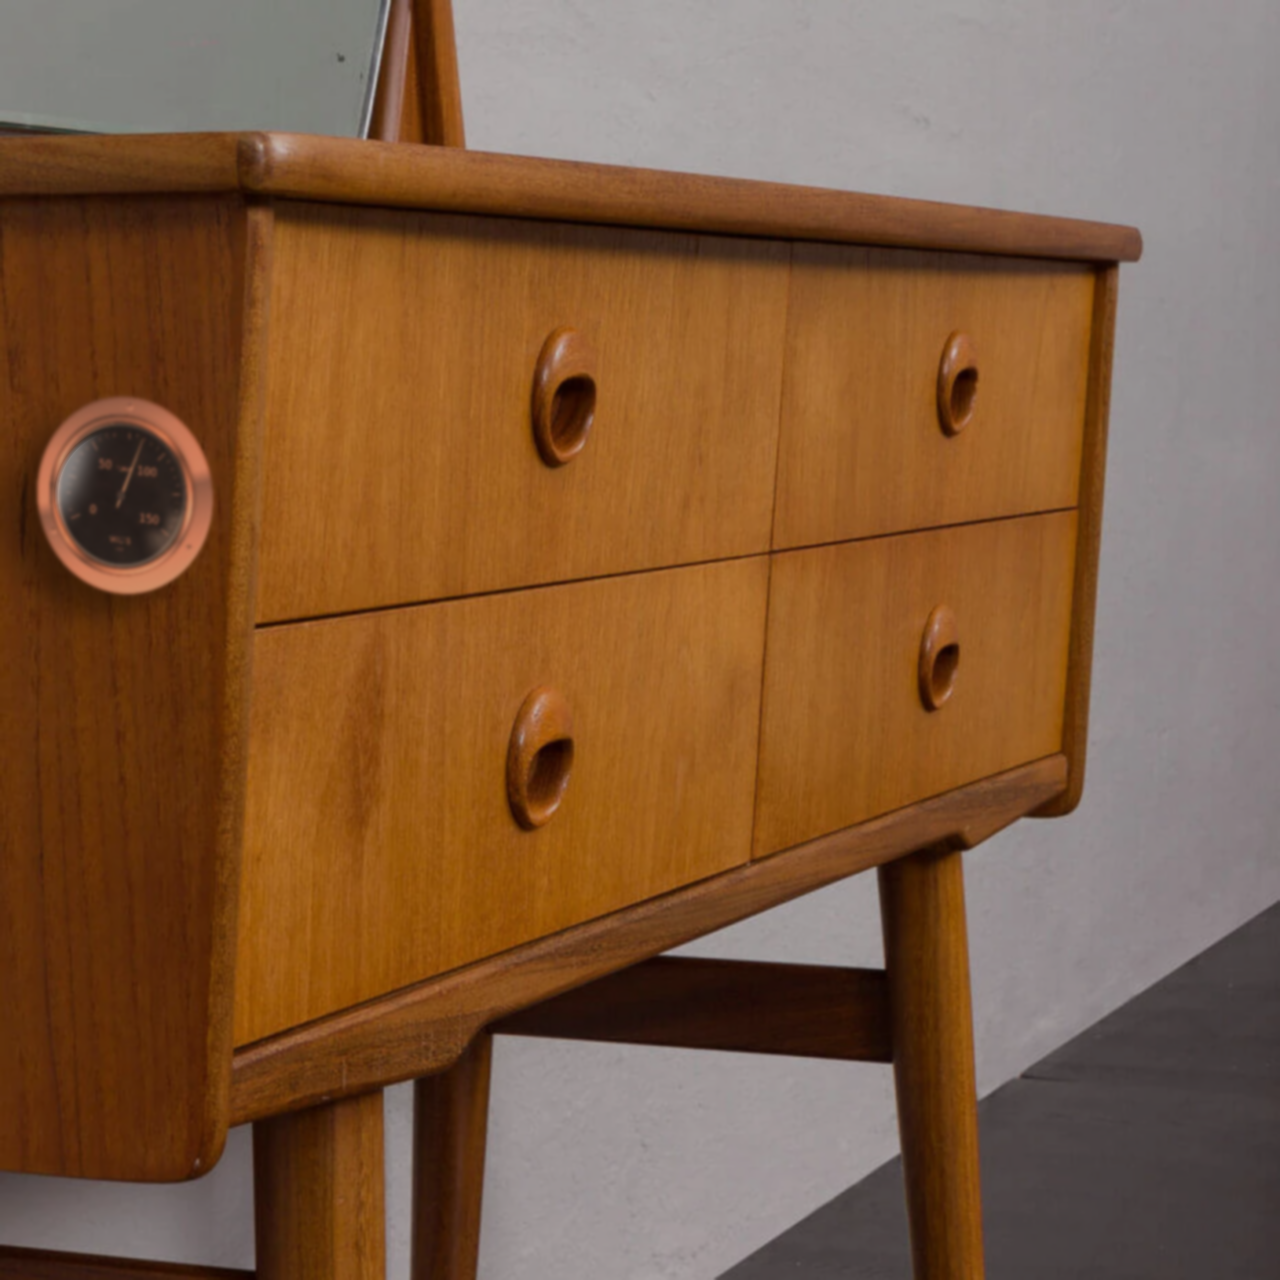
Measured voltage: 85,V
